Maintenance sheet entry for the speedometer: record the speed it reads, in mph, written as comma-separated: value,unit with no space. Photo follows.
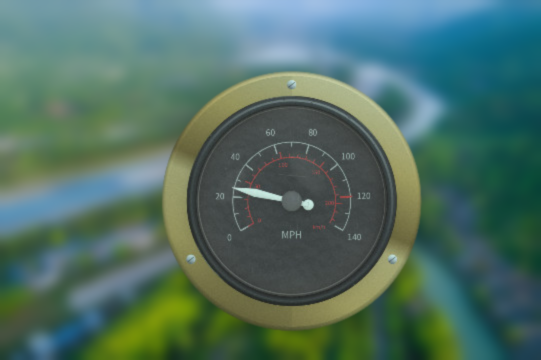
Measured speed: 25,mph
